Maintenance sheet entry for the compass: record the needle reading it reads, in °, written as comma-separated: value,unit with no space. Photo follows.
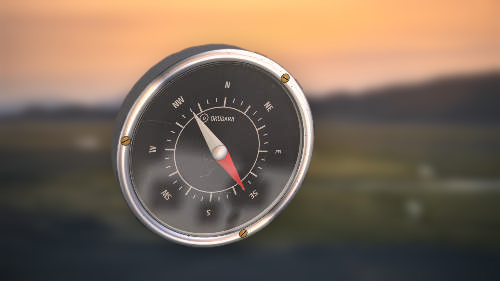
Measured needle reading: 140,°
